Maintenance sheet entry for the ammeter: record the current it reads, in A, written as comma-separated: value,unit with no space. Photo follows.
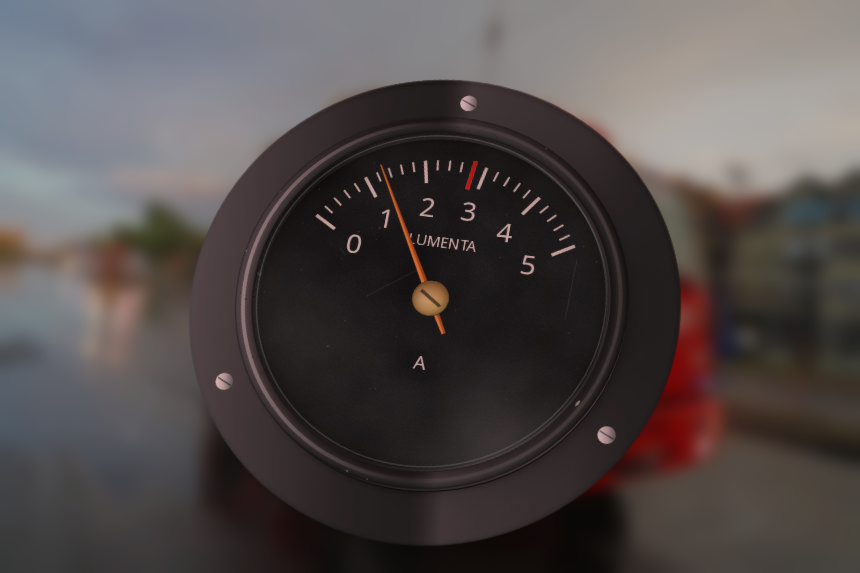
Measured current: 1.3,A
